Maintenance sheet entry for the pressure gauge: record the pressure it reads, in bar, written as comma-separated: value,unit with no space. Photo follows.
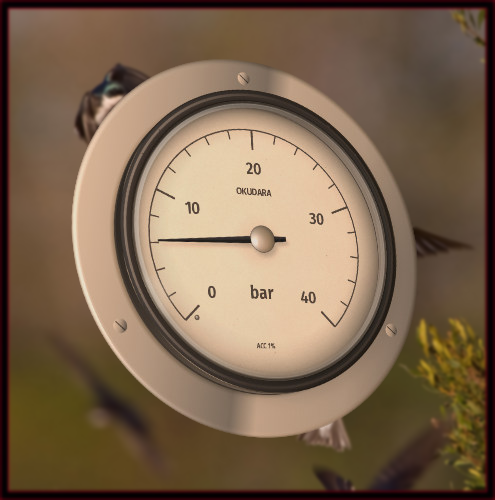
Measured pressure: 6,bar
